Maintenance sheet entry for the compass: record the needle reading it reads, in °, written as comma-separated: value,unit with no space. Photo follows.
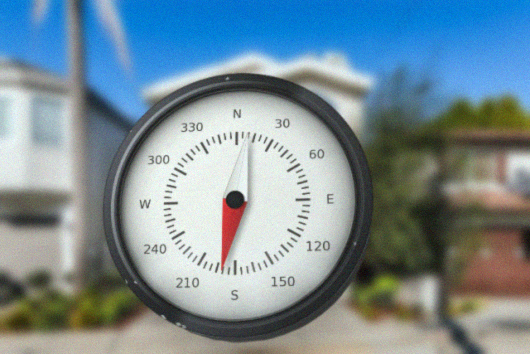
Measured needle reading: 190,°
